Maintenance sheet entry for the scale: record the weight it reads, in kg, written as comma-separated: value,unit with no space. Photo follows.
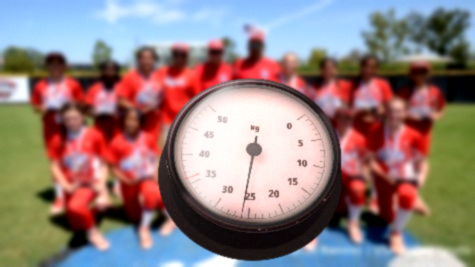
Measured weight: 26,kg
